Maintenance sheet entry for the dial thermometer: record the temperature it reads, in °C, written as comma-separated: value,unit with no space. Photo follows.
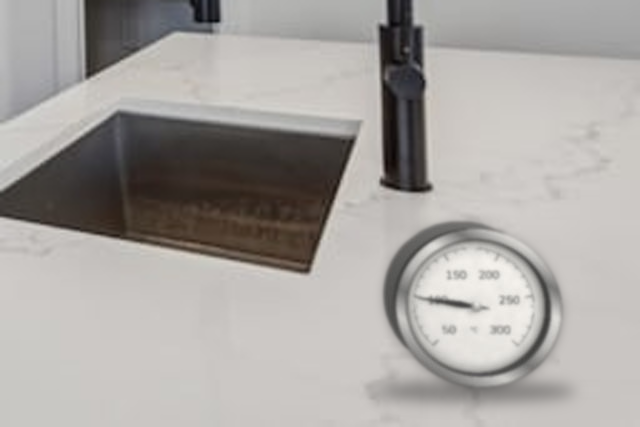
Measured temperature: 100,°C
